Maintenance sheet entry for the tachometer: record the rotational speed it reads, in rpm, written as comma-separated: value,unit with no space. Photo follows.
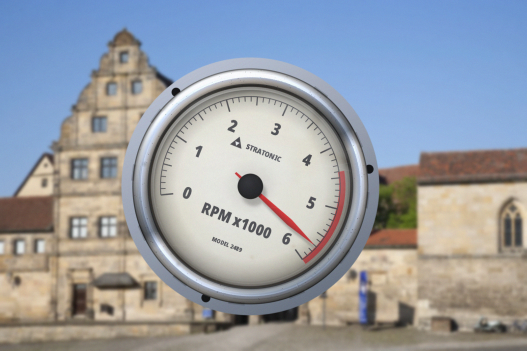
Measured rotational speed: 5700,rpm
